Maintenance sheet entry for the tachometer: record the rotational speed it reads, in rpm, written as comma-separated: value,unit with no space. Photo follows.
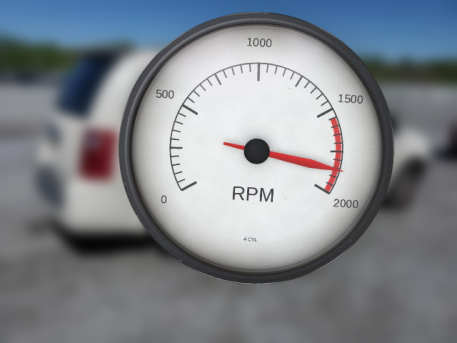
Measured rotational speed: 1850,rpm
